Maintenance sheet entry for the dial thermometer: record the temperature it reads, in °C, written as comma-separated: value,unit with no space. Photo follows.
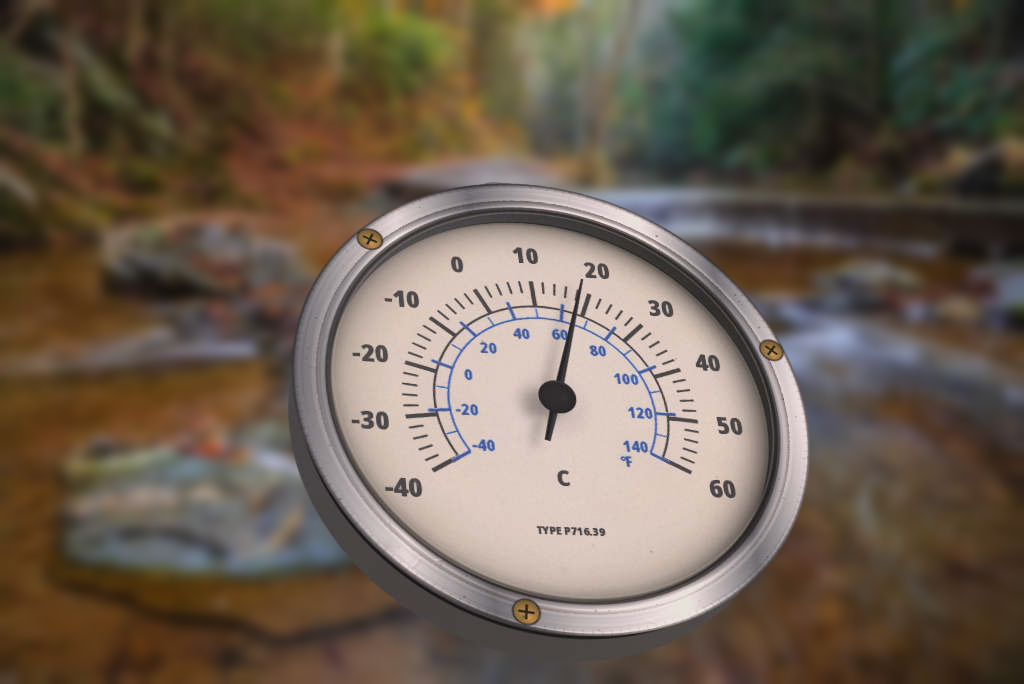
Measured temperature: 18,°C
